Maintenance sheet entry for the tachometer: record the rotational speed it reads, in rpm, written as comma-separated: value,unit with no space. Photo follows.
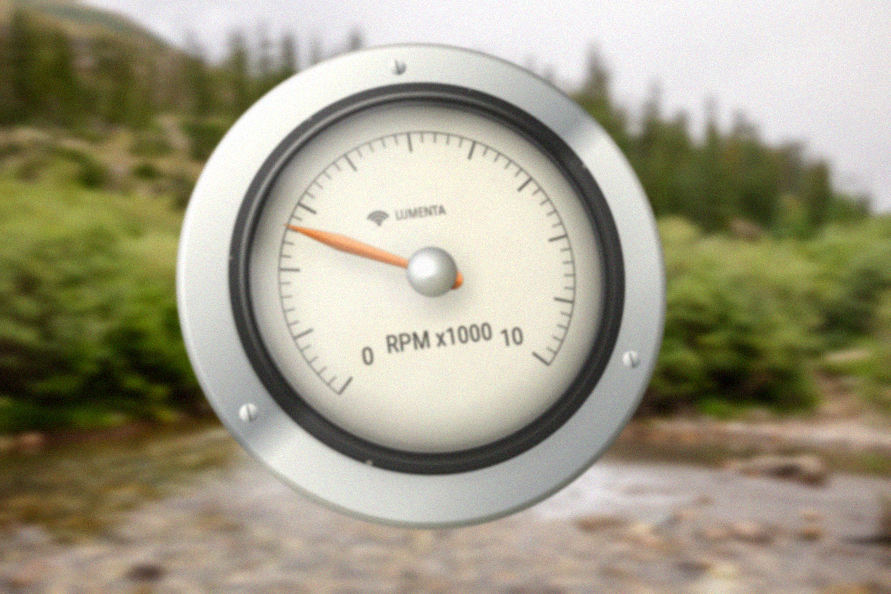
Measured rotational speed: 2600,rpm
